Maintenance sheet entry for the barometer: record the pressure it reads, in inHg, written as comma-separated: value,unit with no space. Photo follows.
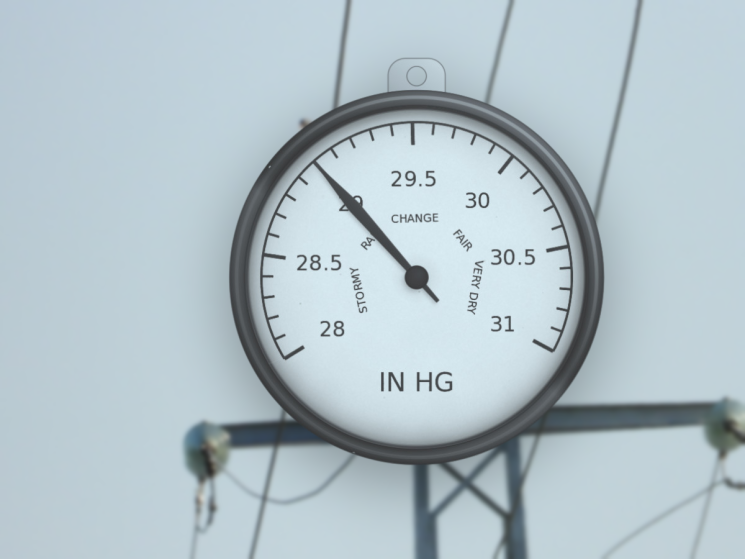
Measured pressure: 29,inHg
